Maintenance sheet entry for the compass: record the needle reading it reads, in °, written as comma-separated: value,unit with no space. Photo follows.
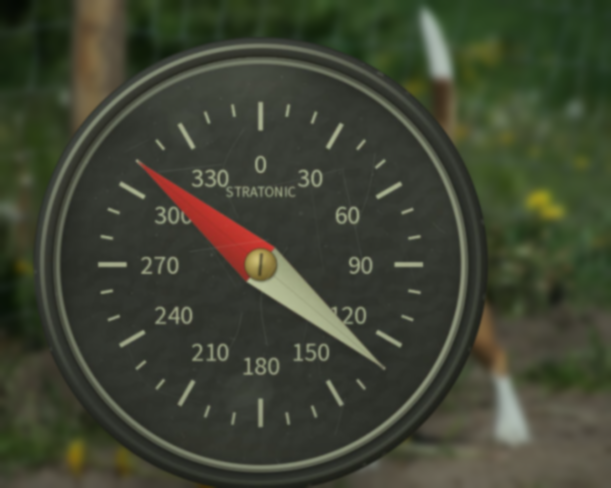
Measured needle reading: 310,°
